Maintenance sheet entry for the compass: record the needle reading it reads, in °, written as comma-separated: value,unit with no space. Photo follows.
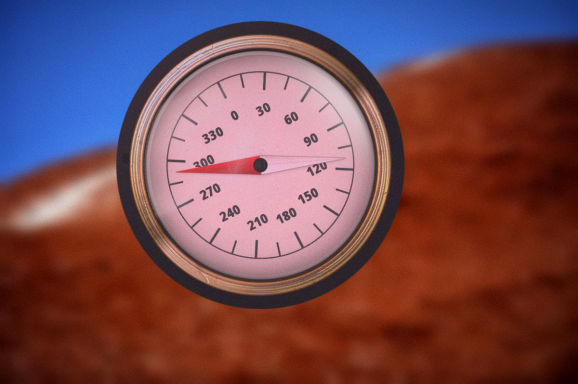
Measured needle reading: 292.5,°
